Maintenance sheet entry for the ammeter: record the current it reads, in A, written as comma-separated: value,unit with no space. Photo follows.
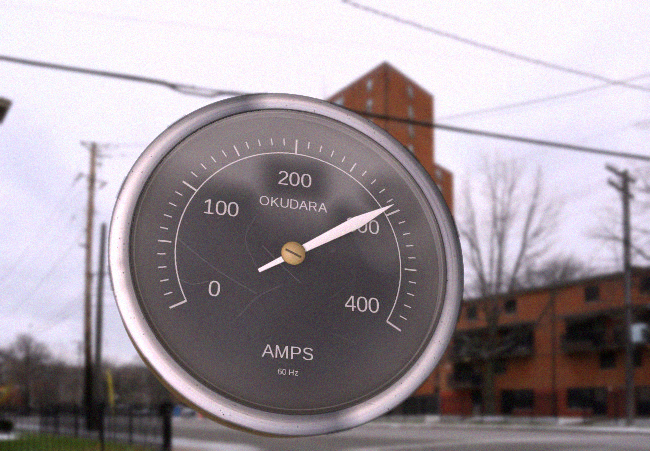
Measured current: 295,A
